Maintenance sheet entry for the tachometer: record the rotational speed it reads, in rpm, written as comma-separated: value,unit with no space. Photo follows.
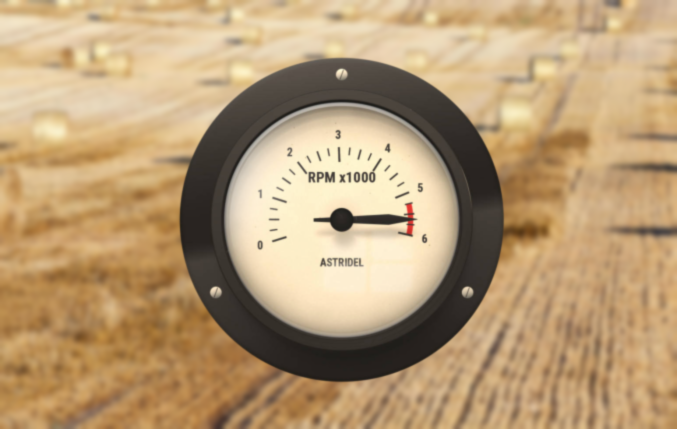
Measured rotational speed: 5625,rpm
